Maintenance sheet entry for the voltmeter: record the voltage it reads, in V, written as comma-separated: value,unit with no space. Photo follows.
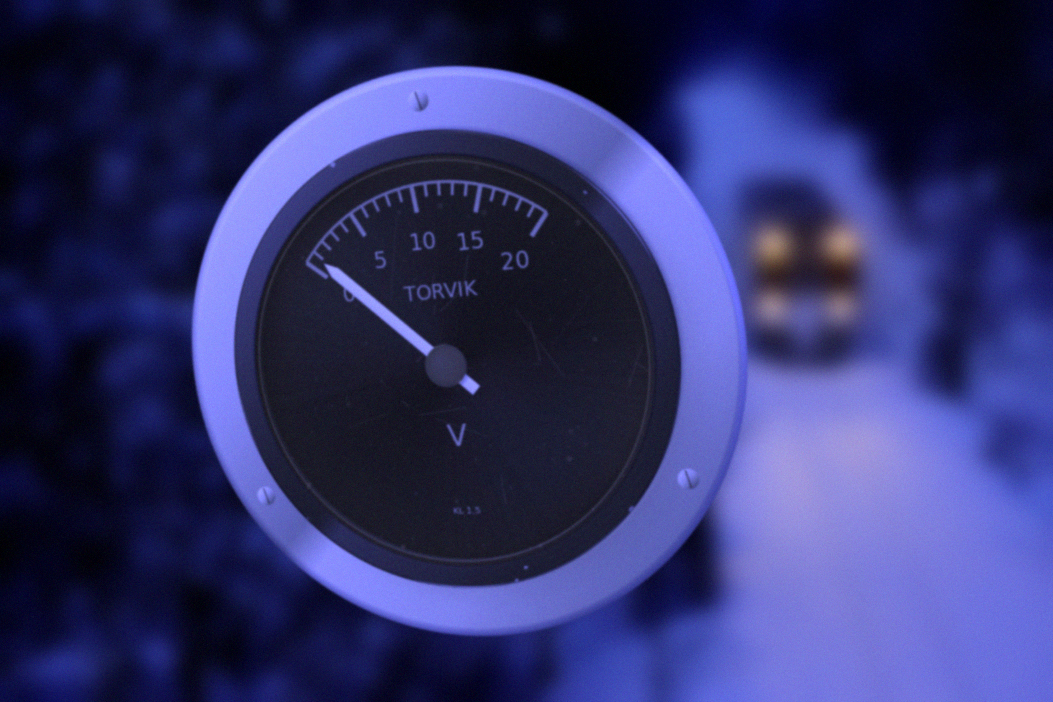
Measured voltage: 1,V
